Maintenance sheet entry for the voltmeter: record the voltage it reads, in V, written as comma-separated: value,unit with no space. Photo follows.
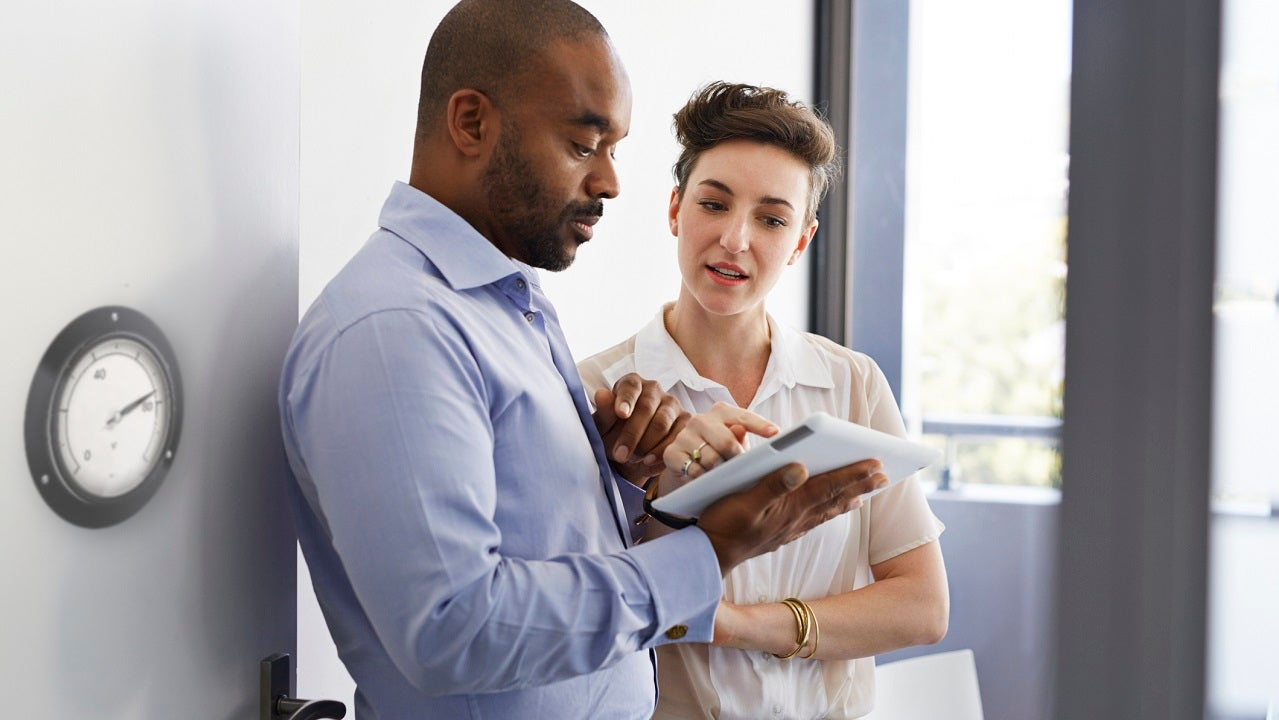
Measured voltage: 75,V
